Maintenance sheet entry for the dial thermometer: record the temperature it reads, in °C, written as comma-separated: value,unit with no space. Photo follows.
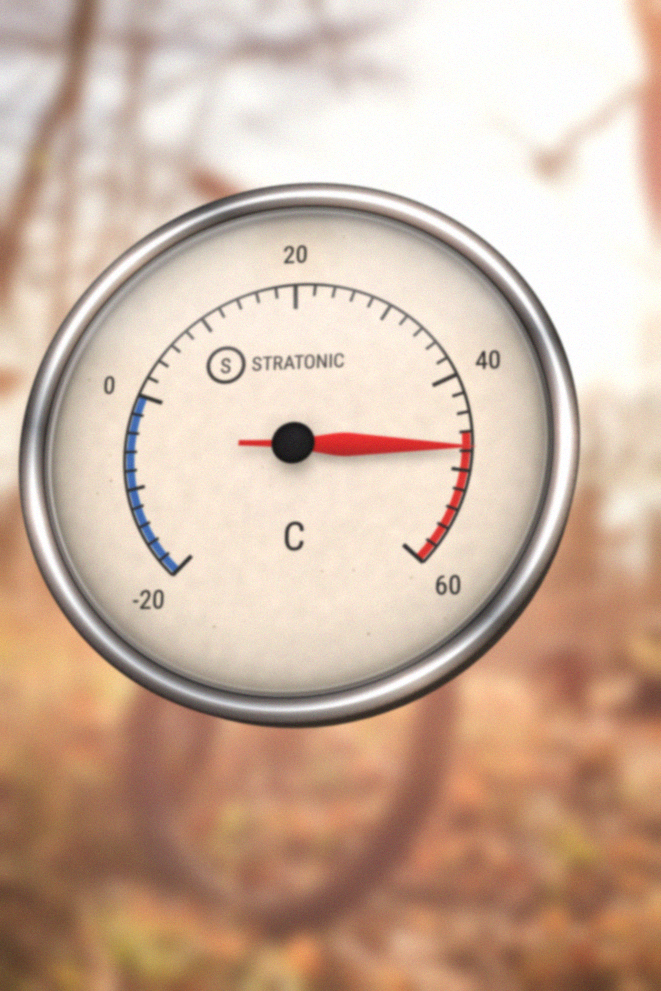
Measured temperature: 48,°C
